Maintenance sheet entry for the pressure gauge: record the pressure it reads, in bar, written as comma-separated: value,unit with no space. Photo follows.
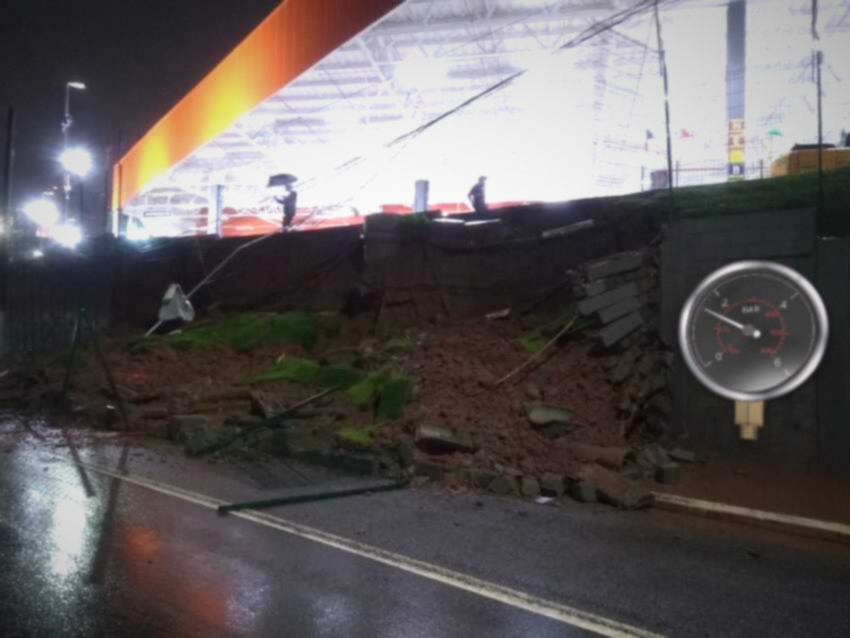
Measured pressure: 1.5,bar
